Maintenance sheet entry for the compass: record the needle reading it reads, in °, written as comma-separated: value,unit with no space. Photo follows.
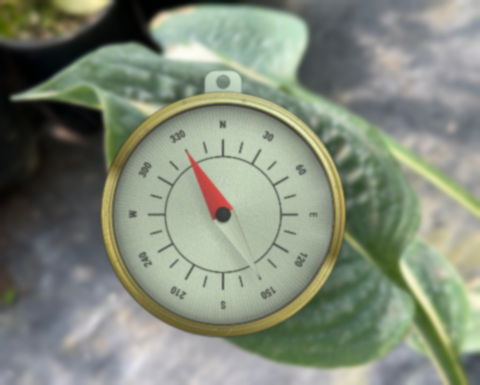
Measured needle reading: 330,°
